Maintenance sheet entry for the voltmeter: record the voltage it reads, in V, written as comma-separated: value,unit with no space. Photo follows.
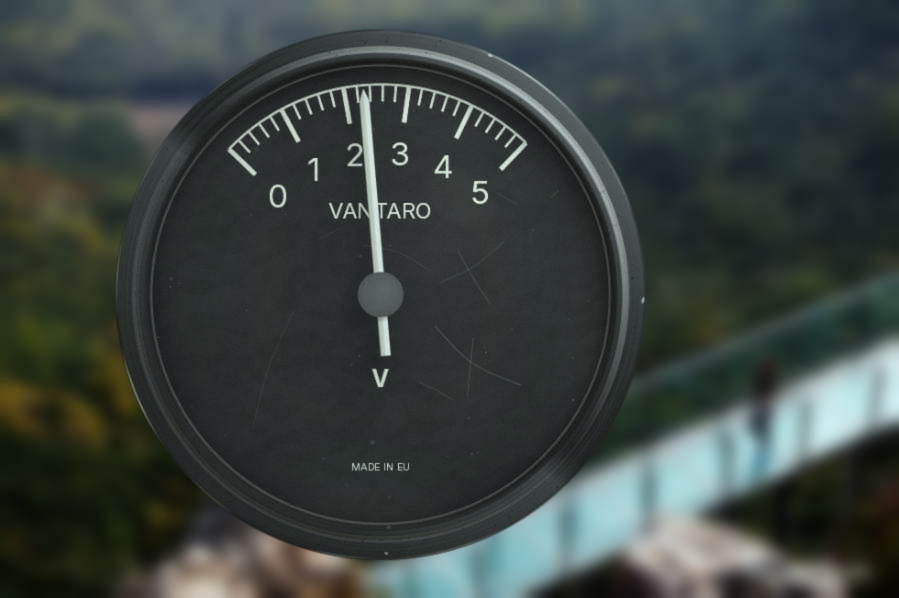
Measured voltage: 2.3,V
